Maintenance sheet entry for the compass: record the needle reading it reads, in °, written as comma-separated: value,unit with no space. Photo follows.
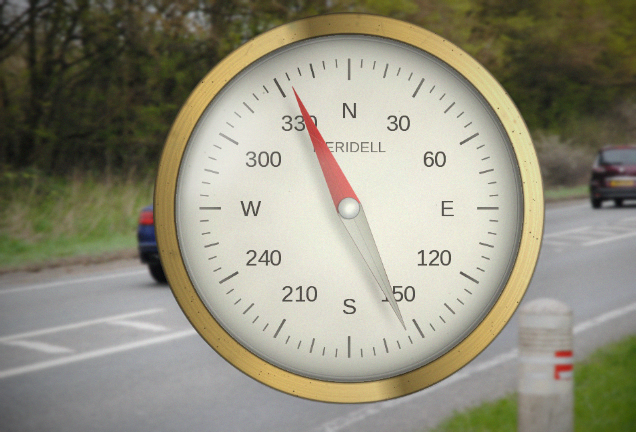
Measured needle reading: 335,°
